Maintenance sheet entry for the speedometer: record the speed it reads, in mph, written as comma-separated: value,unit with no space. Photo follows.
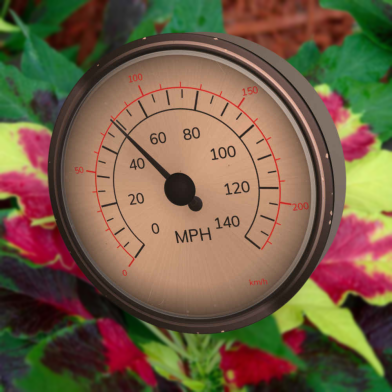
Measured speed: 50,mph
